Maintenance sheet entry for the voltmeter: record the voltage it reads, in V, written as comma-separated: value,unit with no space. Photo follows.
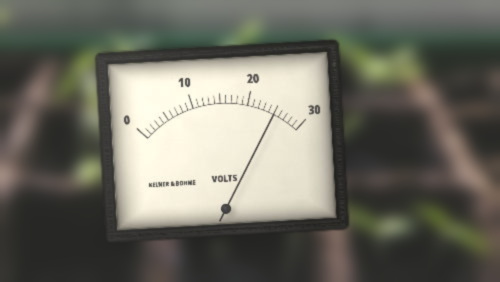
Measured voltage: 25,V
